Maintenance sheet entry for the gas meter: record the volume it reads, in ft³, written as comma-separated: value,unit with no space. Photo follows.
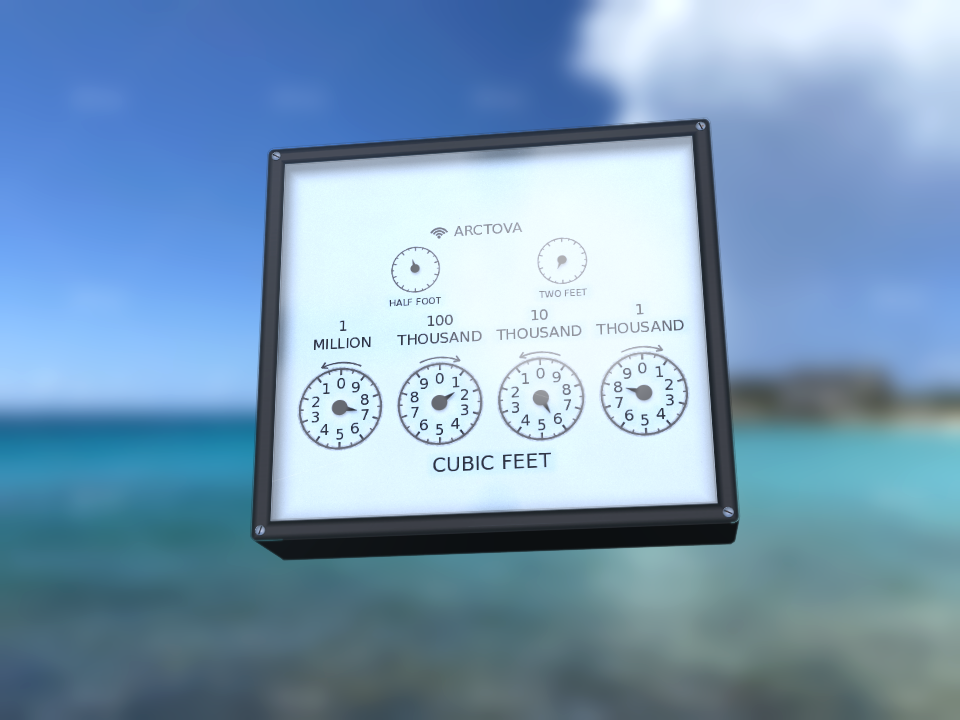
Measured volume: 715800,ft³
